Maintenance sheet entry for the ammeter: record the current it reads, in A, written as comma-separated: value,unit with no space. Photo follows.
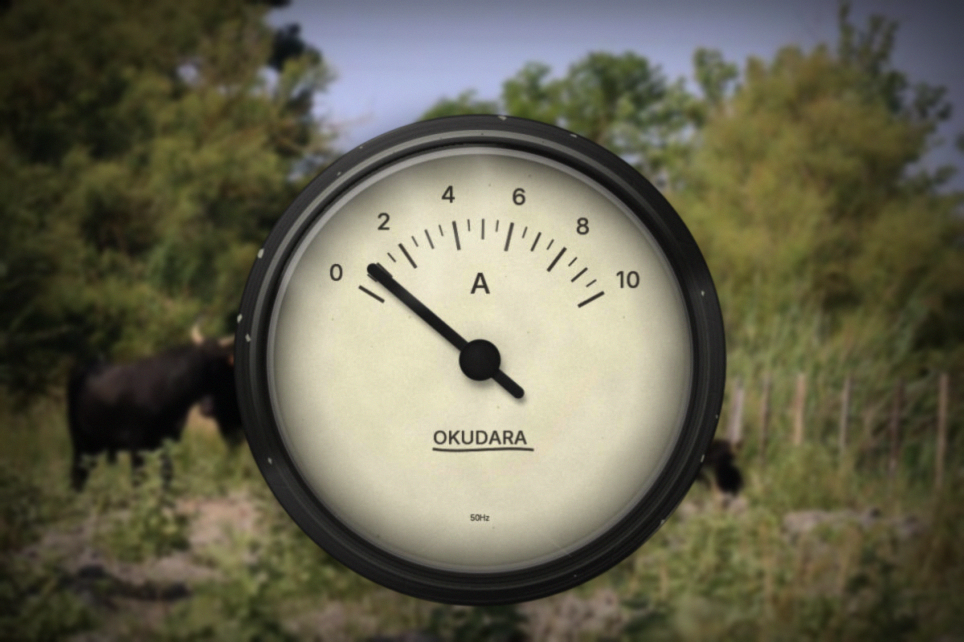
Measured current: 0.75,A
